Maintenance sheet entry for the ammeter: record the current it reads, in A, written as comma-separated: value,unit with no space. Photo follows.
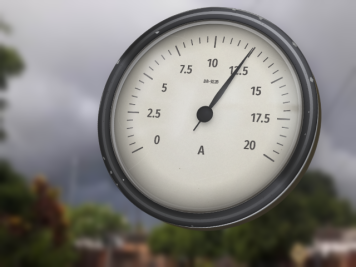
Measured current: 12.5,A
